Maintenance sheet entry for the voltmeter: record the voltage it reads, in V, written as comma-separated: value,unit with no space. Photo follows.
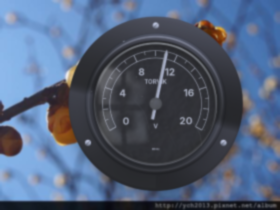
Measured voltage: 11,V
